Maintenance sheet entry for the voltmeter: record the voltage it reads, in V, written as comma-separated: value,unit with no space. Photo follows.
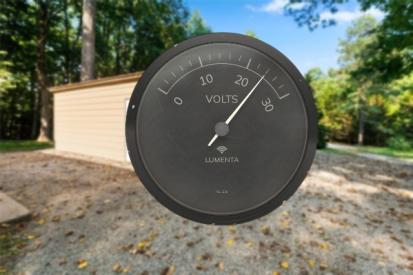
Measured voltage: 24,V
